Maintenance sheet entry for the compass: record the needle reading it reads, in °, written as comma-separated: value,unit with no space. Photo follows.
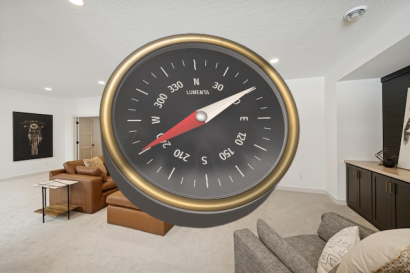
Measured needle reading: 240,°
